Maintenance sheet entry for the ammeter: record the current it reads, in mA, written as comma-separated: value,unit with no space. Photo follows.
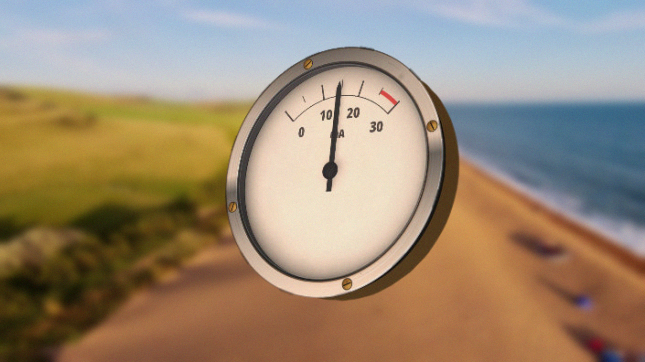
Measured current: 15,mA
